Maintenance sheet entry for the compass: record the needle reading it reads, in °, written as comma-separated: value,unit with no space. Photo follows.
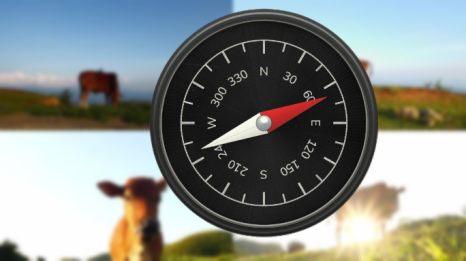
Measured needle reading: 67.5,°
